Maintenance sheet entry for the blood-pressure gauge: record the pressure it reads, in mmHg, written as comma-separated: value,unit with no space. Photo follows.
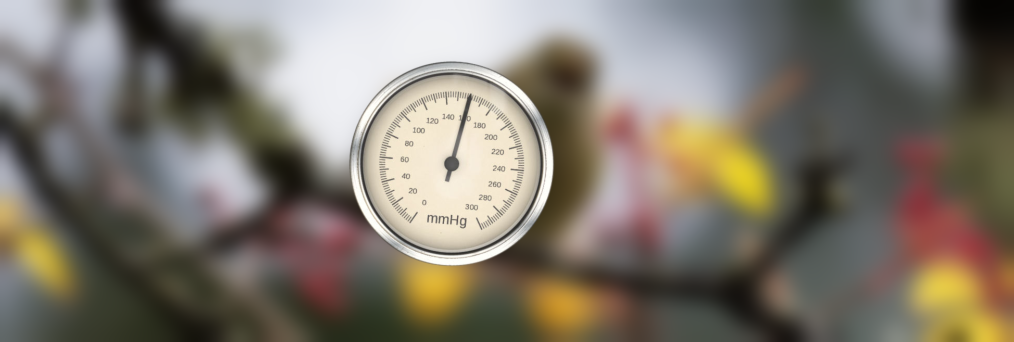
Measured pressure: 160,mmHg
